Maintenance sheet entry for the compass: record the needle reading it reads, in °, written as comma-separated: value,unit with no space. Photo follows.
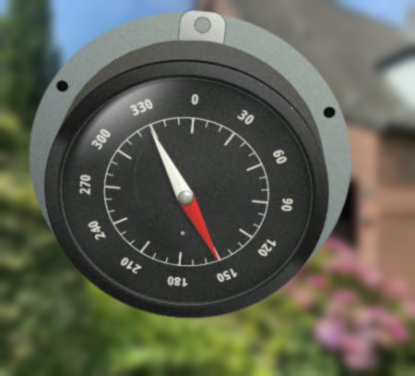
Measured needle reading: 150,°
